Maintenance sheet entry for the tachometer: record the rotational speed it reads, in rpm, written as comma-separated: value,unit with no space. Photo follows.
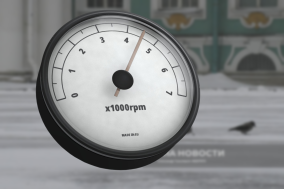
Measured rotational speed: 4500,rpm
